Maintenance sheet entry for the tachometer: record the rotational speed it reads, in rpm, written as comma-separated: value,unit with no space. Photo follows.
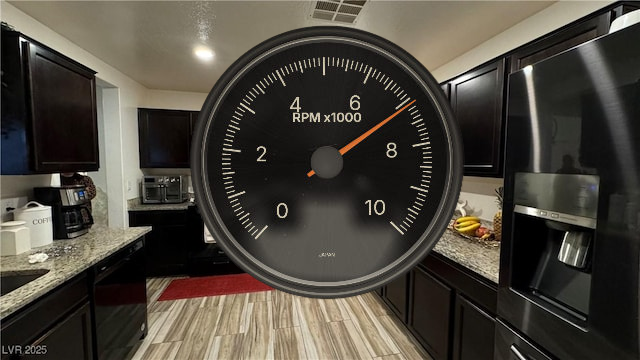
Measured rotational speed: 7100,rpm
